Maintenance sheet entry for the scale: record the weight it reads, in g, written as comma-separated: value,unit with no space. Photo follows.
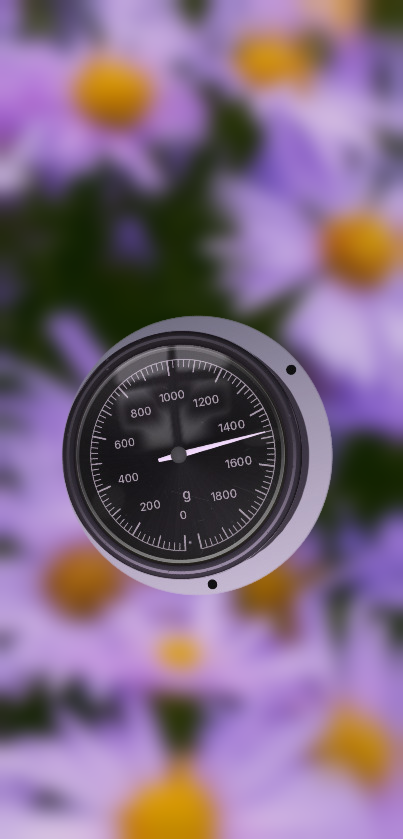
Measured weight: 1480,g
